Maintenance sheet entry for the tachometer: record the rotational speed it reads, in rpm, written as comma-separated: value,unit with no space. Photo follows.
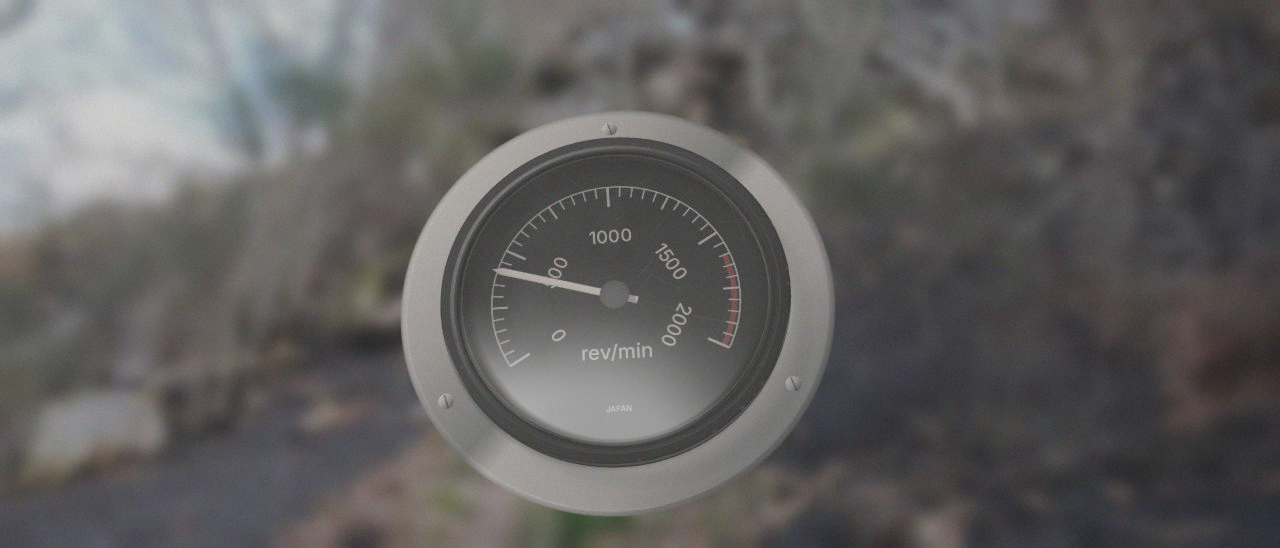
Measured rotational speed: 400,rpm
